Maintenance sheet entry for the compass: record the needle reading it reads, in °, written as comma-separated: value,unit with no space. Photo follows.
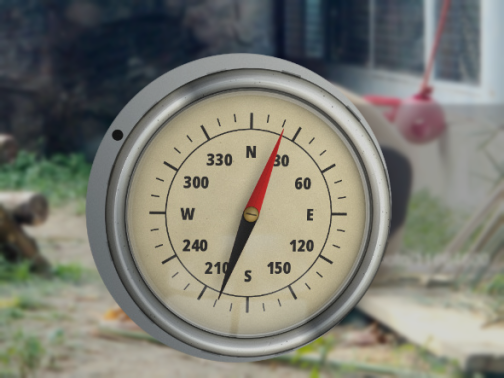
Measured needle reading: 20,°
